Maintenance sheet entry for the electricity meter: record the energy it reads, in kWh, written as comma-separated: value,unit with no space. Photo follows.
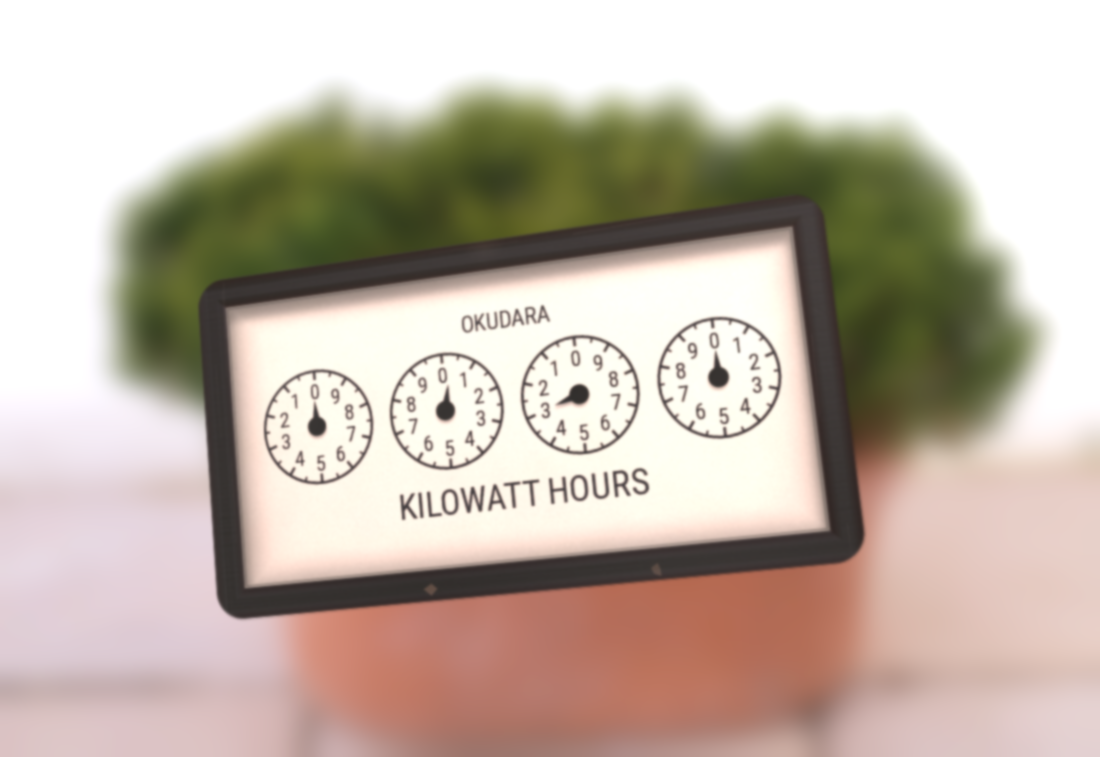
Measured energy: 30,kWh
